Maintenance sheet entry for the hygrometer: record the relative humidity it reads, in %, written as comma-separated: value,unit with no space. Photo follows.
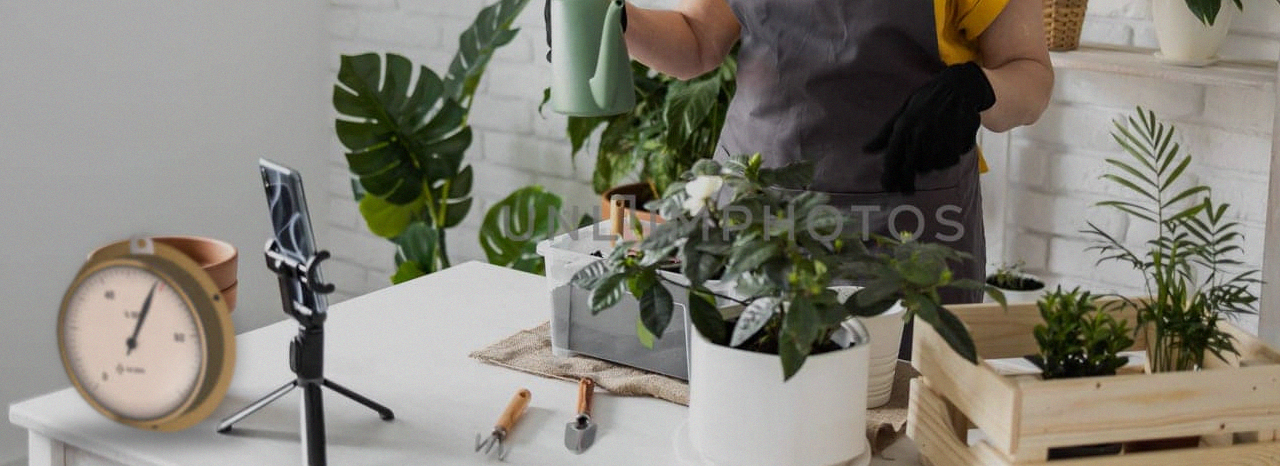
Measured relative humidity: 60,%
